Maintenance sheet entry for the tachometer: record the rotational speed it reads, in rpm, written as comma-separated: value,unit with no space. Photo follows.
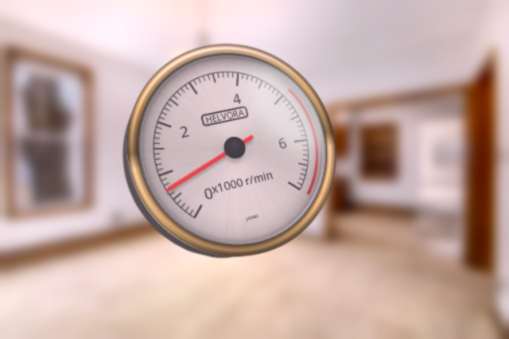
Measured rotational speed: 700,rpm
